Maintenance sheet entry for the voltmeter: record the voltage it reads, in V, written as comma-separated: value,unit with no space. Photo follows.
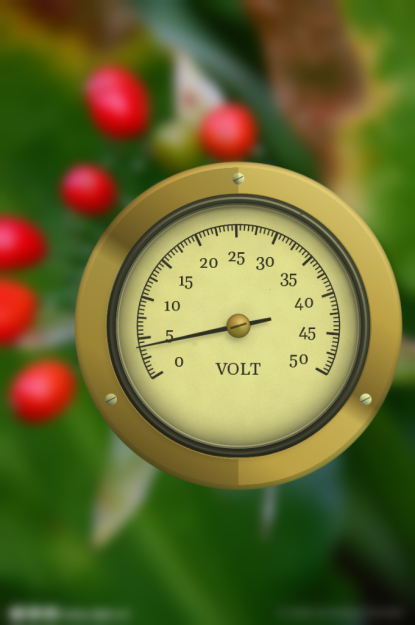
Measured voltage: 4,V
